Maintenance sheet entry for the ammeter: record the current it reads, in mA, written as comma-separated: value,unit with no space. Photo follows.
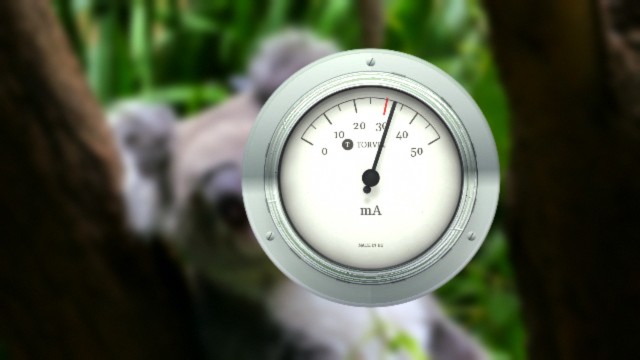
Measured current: 32.5,mA
